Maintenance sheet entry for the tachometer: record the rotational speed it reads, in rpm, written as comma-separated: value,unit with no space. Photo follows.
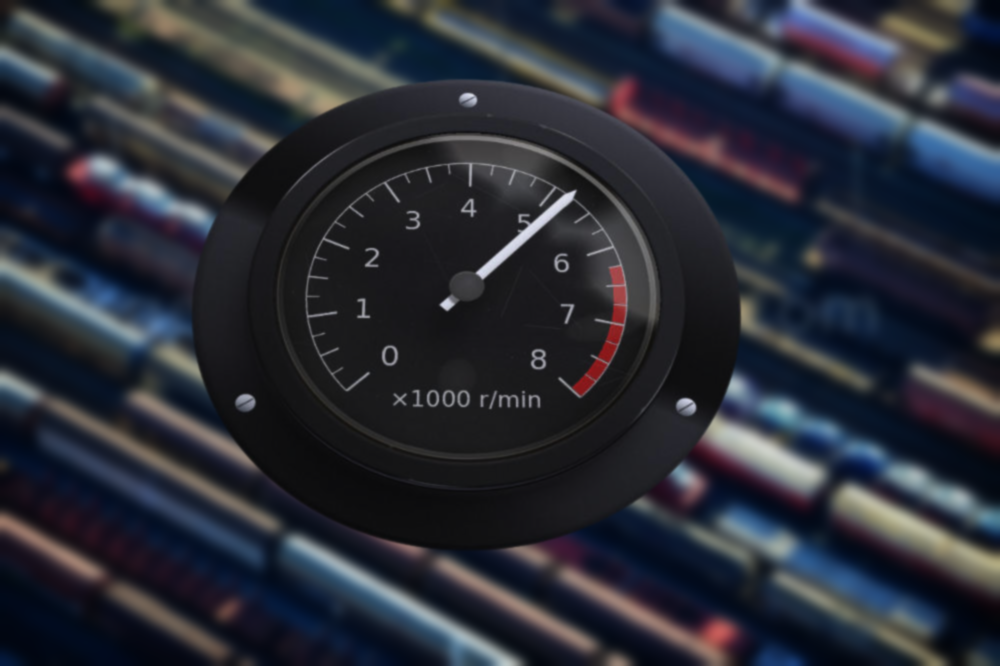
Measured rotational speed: 5250,rpm
